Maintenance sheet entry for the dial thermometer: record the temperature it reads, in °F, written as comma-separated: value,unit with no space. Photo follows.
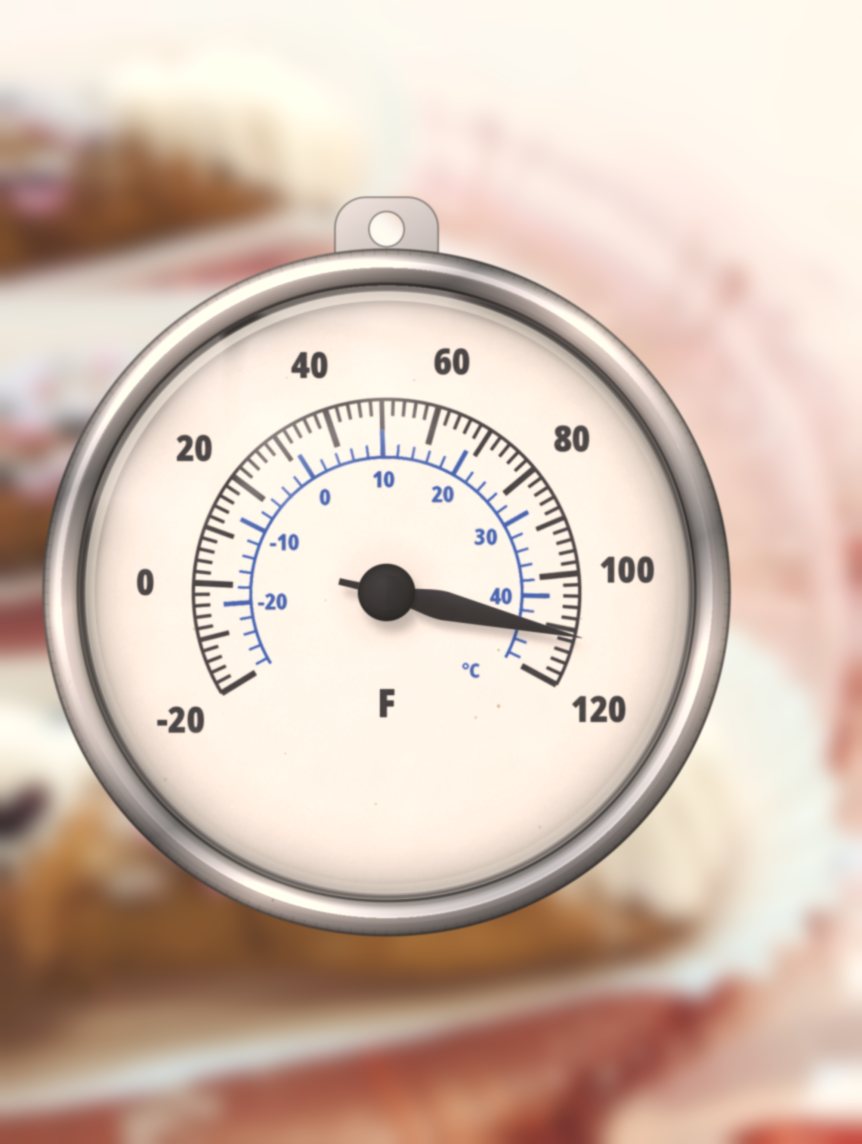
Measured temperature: 111,°F
